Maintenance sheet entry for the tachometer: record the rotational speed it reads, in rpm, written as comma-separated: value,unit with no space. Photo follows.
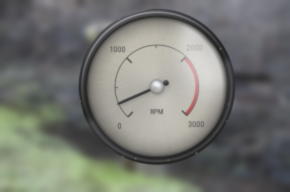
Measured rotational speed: 250,rpm
